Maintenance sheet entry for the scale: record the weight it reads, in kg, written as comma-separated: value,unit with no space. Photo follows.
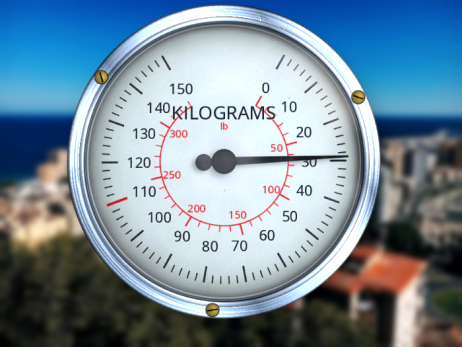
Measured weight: 29,kg
